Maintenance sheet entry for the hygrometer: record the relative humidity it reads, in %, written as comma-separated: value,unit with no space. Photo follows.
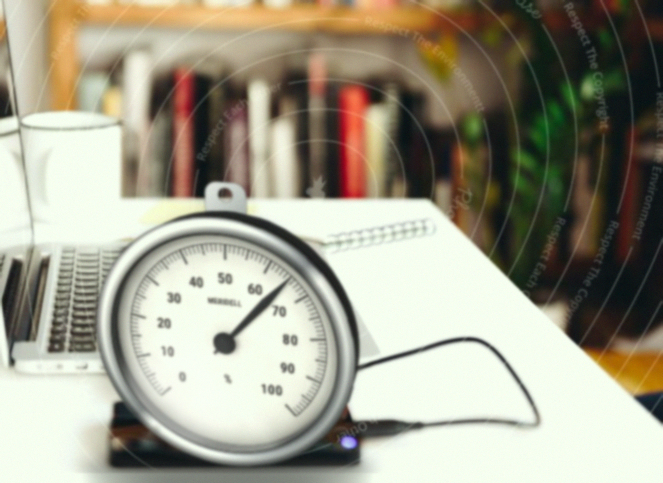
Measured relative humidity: 65,%
